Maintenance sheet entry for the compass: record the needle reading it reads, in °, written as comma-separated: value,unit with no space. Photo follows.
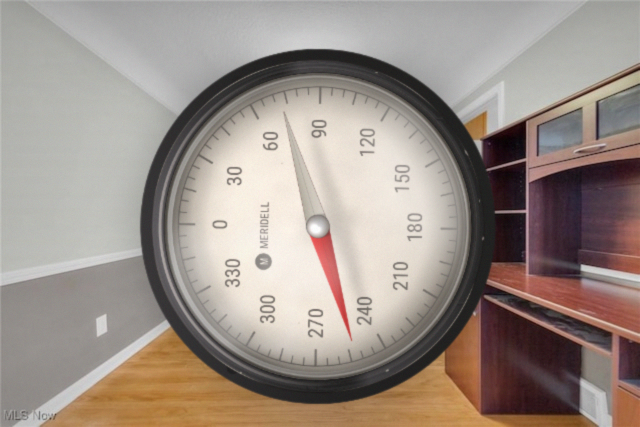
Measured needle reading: 252.5,°
